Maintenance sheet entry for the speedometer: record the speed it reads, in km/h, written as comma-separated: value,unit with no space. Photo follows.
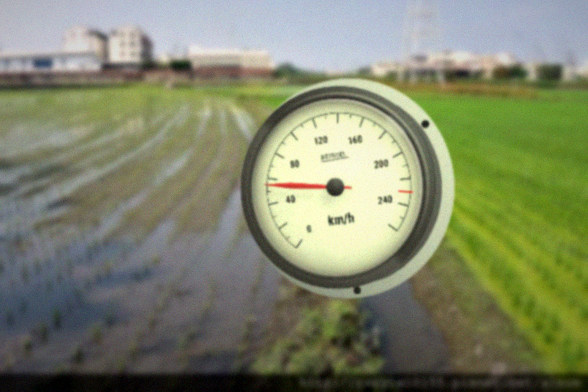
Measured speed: 55,km/h
